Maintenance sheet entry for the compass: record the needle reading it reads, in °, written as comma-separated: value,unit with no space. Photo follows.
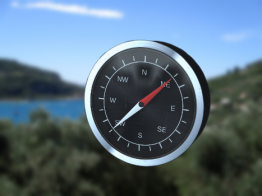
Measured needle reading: 45,°
